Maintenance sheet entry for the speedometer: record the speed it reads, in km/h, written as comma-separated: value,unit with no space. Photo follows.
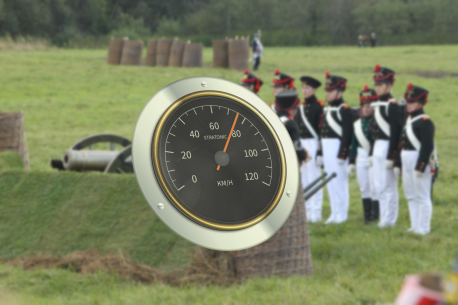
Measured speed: 75,km/h
